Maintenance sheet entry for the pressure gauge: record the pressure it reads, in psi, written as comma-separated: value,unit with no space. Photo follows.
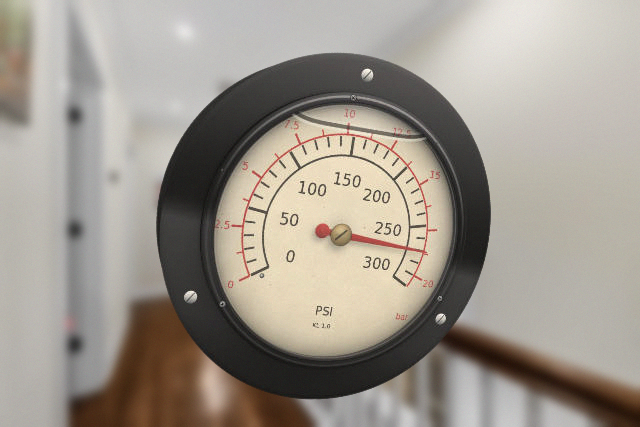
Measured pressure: 270,psi
